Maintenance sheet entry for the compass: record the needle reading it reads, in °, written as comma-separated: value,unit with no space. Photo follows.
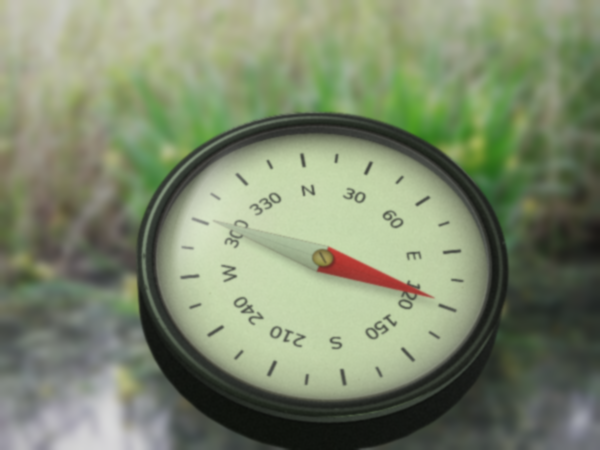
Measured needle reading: 120,°
